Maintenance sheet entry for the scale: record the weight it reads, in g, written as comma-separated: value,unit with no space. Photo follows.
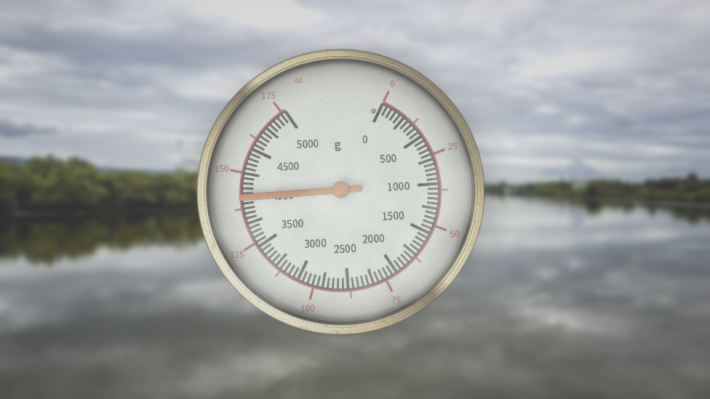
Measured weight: 4000,g
